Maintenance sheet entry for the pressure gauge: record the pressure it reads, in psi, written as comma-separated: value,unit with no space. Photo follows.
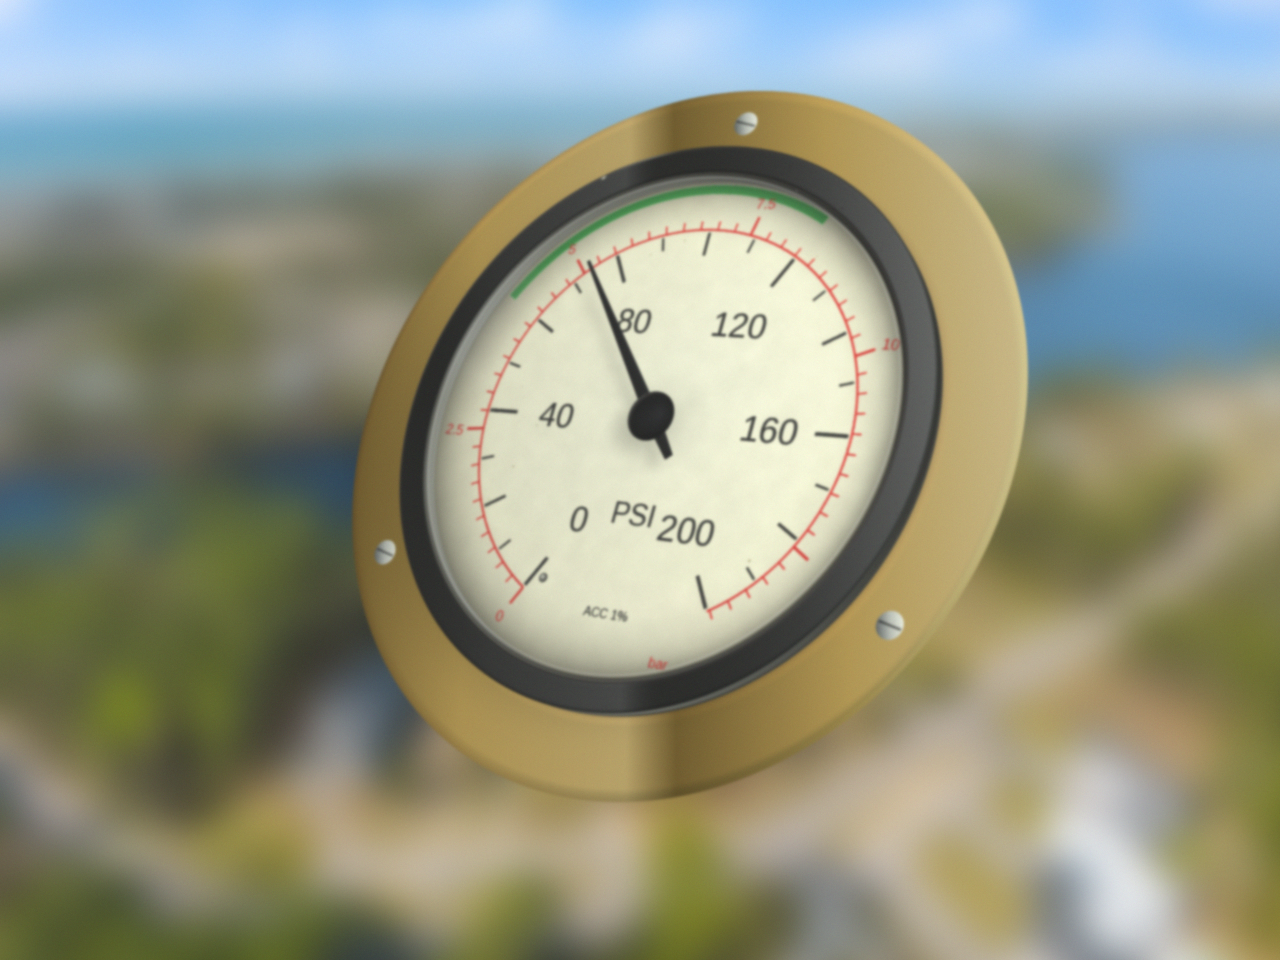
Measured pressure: 75,psi
